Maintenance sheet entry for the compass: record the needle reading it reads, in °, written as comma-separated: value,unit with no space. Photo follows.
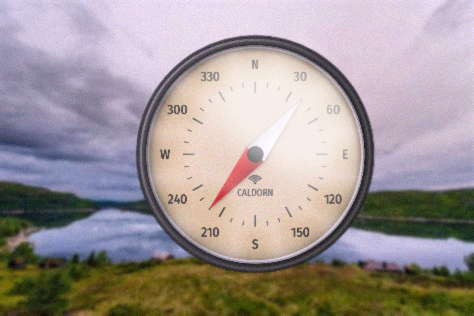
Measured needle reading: 220,°
